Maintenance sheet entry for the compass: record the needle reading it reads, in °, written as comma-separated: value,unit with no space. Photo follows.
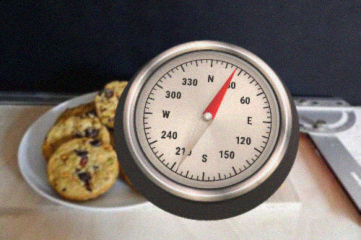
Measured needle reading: 25,°
